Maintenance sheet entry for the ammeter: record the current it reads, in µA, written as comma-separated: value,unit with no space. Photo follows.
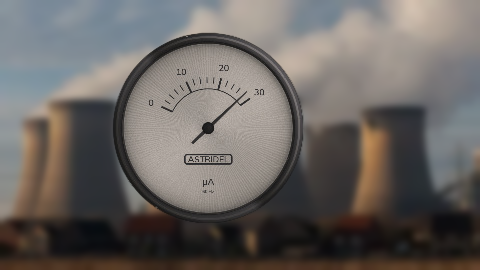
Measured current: 28,µA
